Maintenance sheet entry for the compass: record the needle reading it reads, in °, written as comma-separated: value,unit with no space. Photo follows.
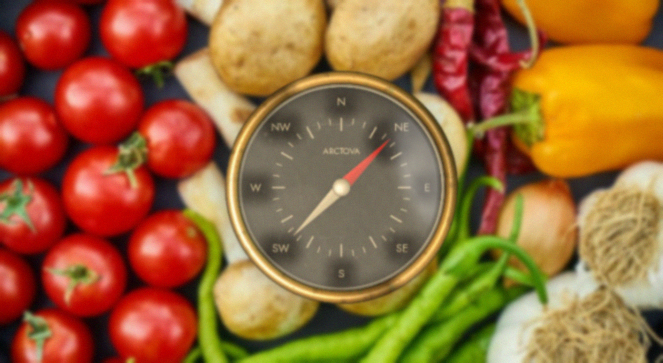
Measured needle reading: 45,°
